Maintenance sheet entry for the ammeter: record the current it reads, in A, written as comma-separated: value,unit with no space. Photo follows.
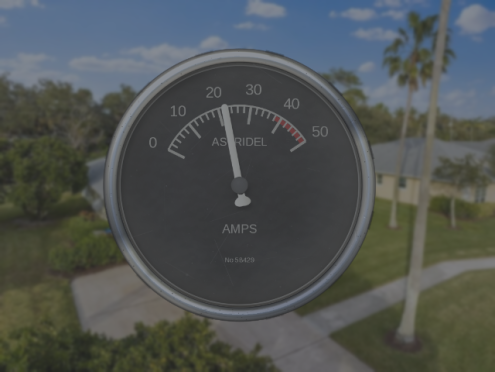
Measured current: 22,A
